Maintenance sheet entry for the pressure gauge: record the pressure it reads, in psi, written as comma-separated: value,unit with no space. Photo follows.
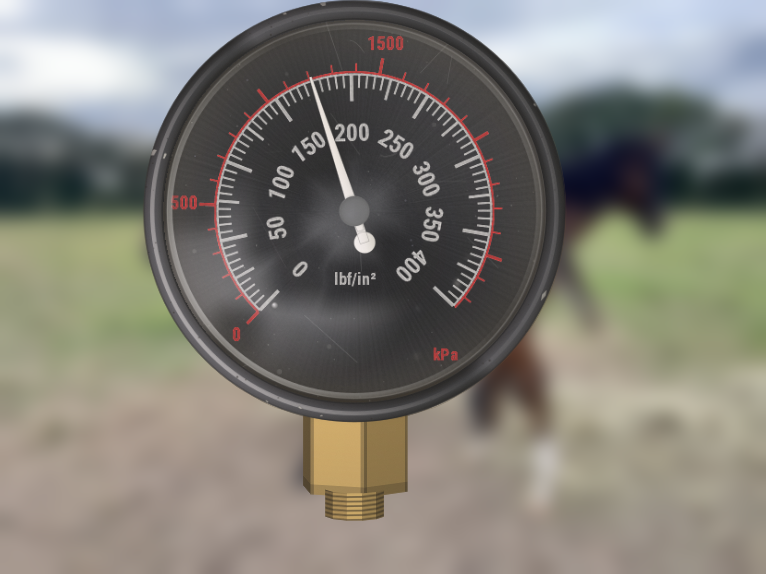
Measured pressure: 175,psi
